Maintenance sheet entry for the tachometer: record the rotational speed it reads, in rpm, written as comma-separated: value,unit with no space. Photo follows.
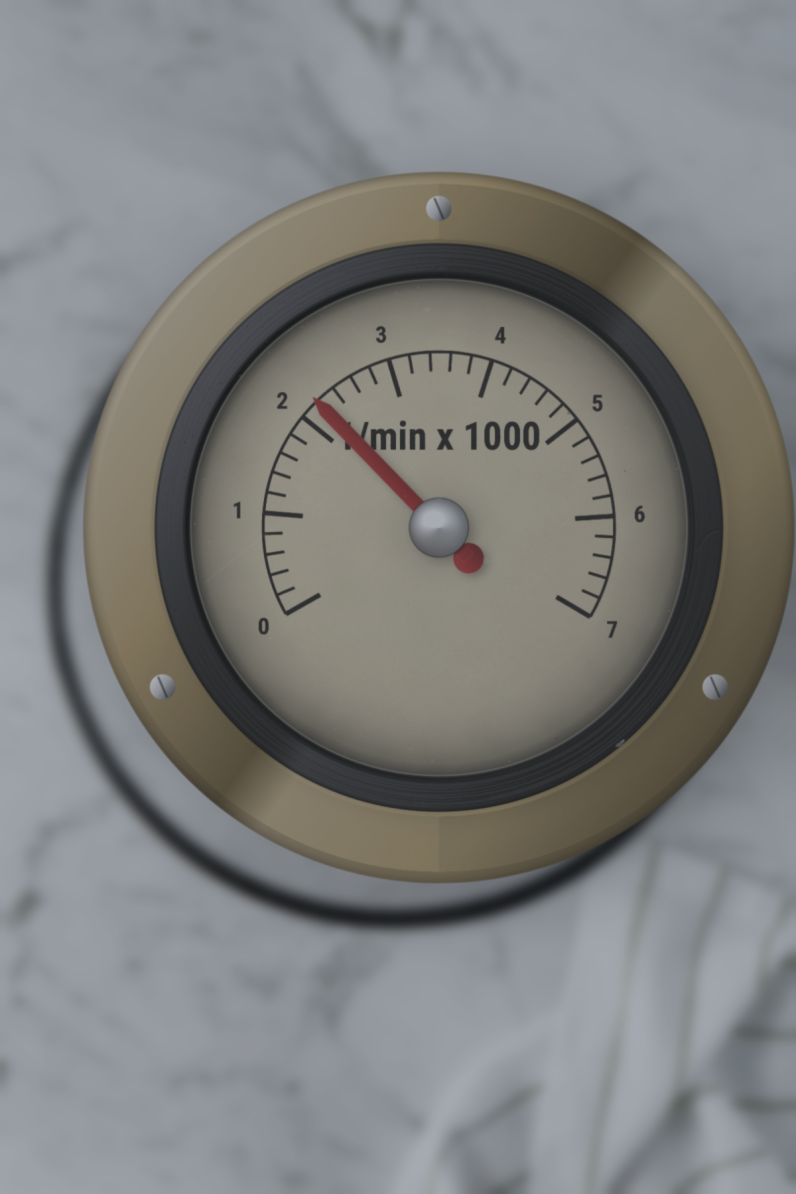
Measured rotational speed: 2200,rpm
